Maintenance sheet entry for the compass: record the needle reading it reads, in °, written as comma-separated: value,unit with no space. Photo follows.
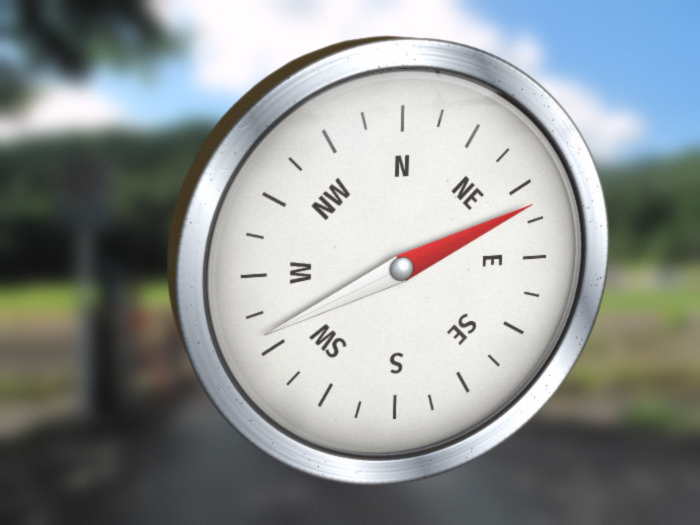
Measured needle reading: 67.5,°
